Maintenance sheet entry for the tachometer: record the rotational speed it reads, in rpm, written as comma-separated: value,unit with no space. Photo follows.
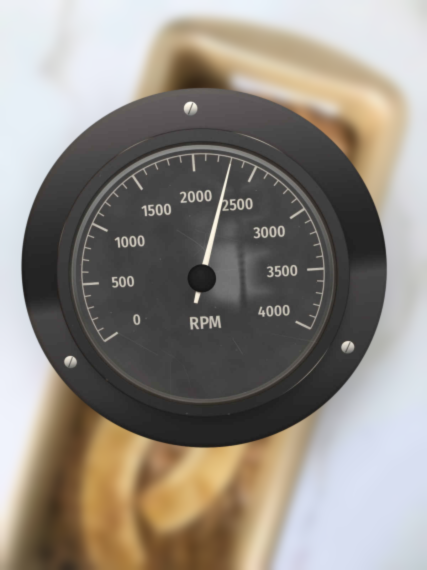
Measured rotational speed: 2300,rpm
